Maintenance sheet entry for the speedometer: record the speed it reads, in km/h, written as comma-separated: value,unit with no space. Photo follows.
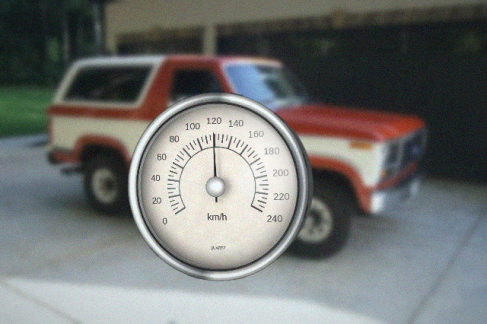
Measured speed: 120,km/h
